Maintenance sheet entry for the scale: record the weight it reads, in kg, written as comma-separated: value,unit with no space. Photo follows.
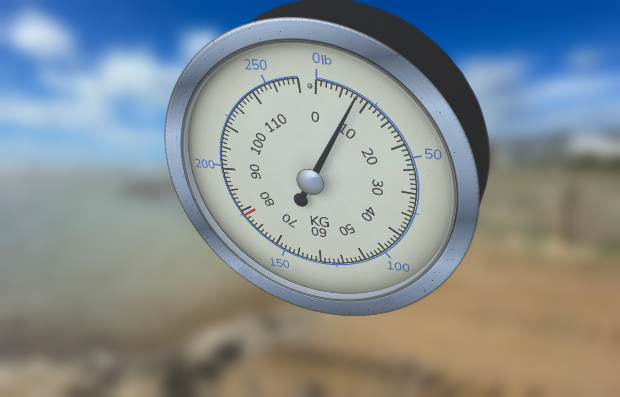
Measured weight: 8,kg
